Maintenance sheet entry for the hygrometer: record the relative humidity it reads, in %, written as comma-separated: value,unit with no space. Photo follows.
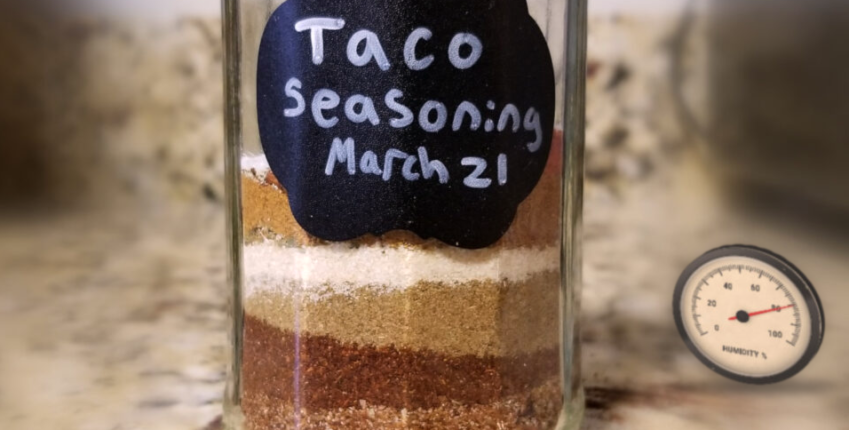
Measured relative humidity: 80,%
